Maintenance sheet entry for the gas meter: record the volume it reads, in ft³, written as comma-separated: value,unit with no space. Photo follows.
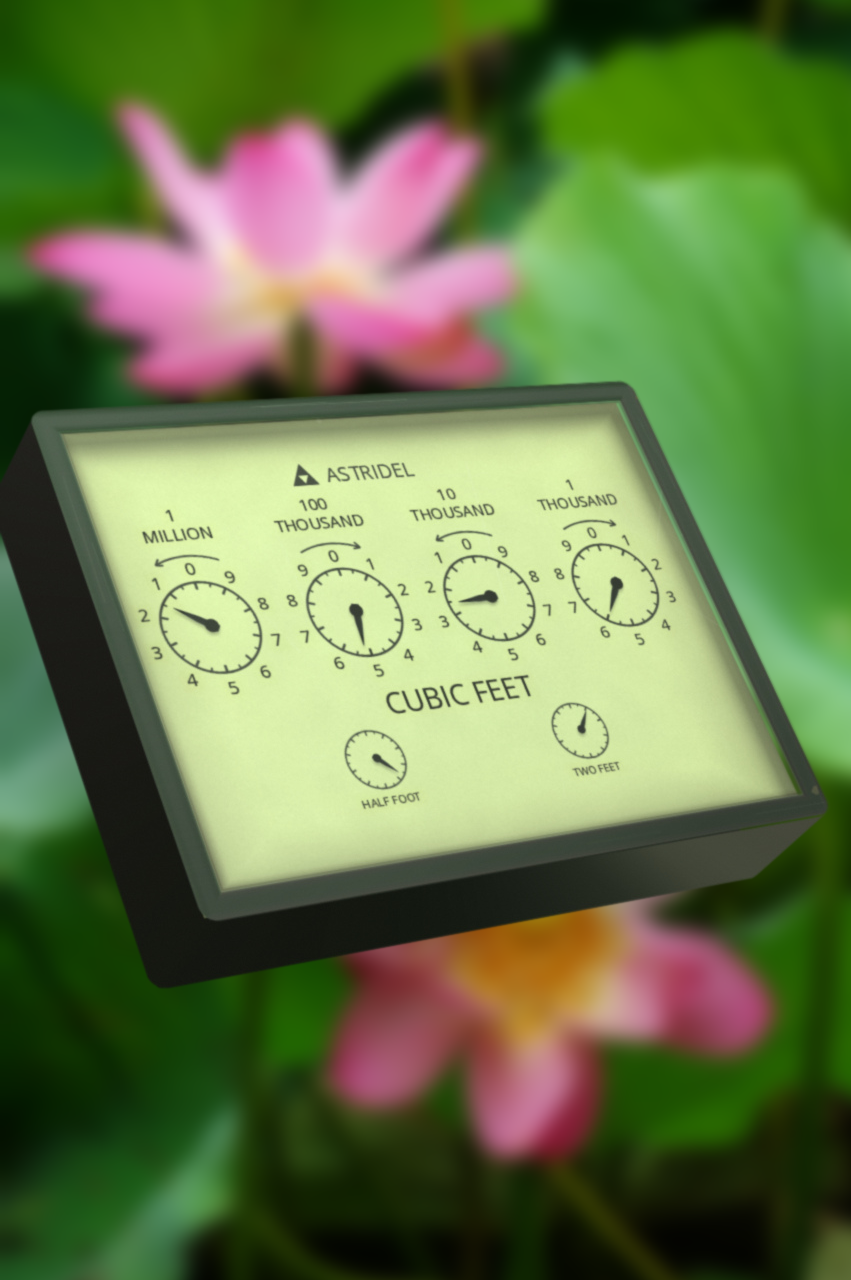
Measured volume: 152600,ft³
